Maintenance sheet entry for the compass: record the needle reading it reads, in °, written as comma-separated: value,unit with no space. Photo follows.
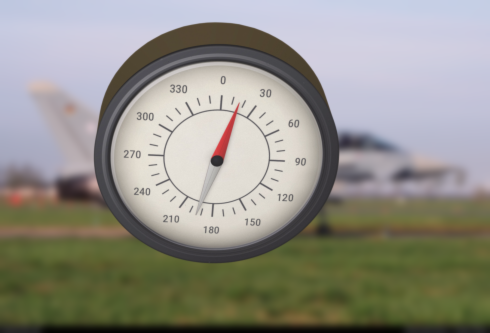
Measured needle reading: 15,°
